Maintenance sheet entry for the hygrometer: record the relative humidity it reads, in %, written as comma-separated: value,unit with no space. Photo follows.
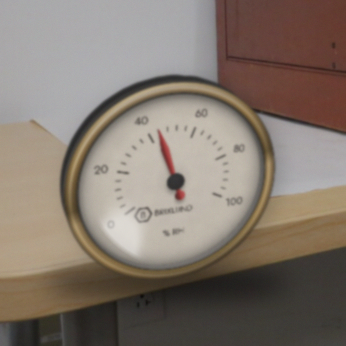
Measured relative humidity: 44,%
